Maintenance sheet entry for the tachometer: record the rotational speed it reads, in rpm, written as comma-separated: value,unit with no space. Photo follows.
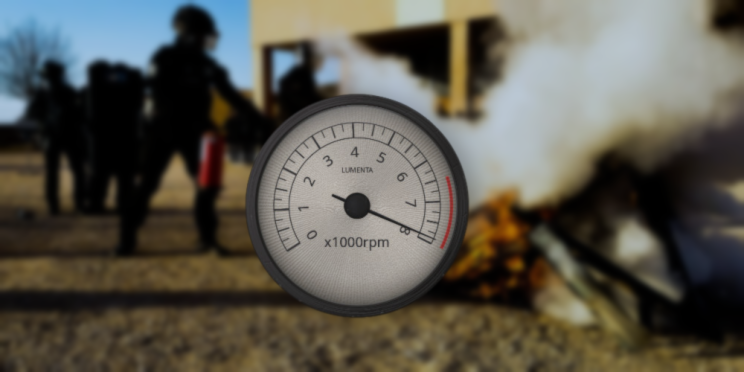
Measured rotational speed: 7875,rpm
